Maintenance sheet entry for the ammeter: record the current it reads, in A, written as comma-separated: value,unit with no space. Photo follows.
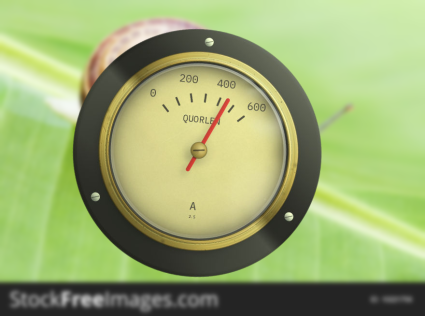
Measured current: 450,A
